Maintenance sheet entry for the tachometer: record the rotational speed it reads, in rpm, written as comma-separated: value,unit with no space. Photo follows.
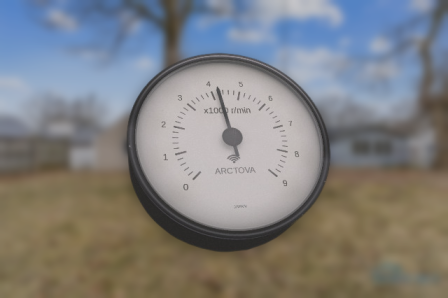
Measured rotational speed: 4200,rpm
